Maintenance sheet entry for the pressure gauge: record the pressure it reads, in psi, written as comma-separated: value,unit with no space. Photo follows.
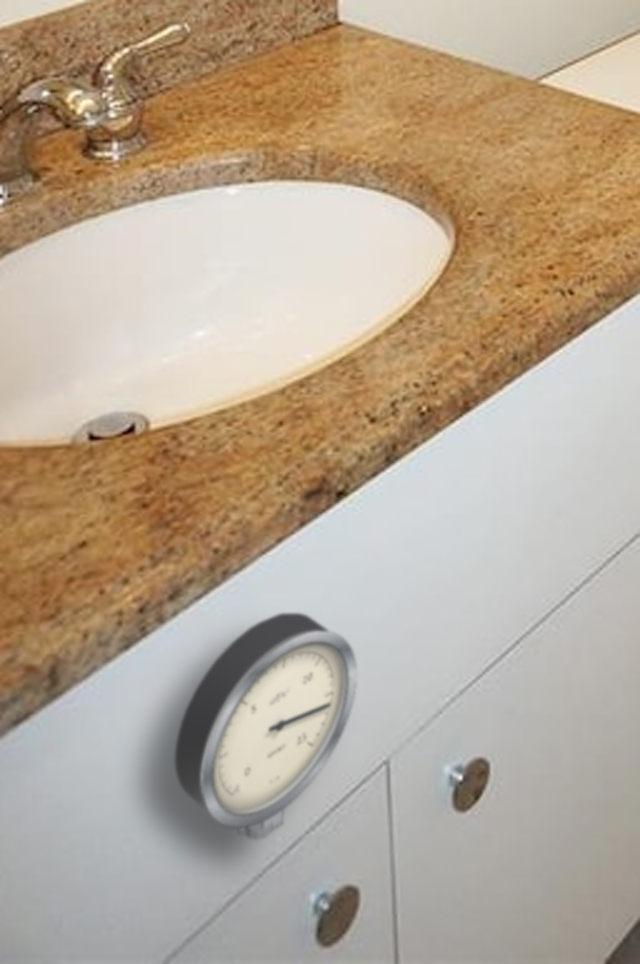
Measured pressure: 13,psi
